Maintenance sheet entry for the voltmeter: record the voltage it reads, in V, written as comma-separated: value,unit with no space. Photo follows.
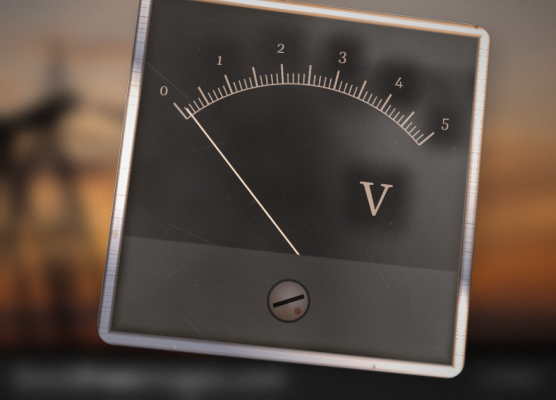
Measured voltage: 0.1,V
